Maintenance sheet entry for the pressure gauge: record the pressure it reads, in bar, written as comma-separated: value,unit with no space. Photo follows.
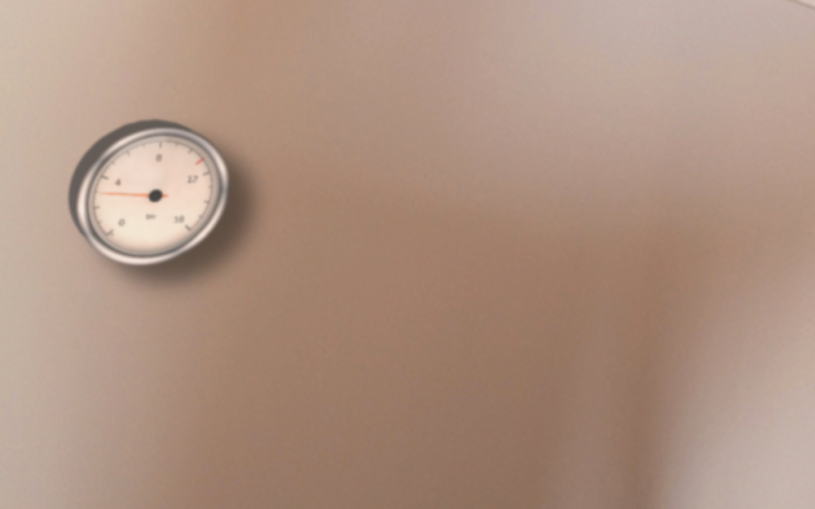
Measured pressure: 3,bar
